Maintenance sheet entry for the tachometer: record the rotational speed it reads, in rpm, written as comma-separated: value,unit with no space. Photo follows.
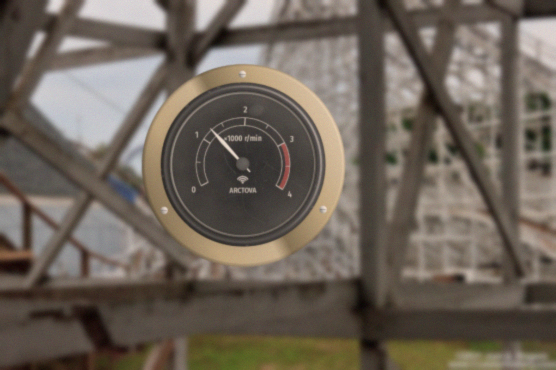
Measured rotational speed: 1250,rpm
